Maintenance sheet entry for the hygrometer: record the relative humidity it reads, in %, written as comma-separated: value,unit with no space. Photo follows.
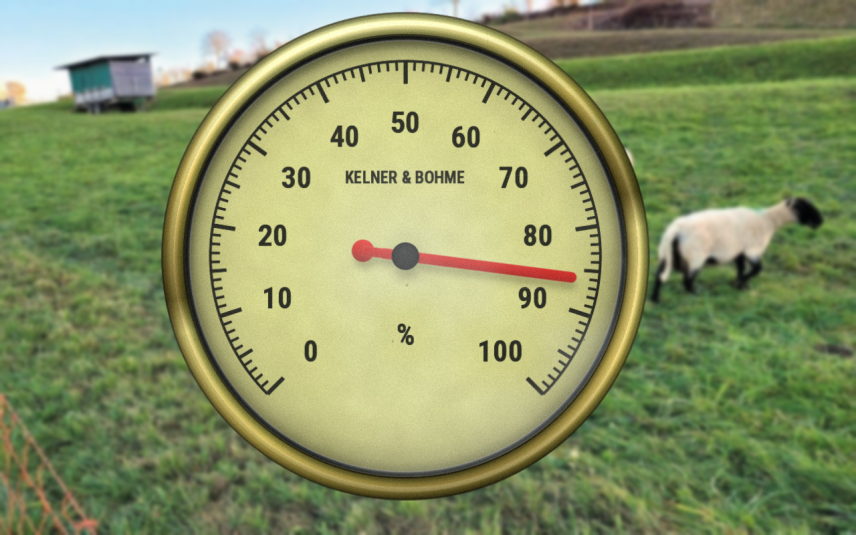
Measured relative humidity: 86,%
